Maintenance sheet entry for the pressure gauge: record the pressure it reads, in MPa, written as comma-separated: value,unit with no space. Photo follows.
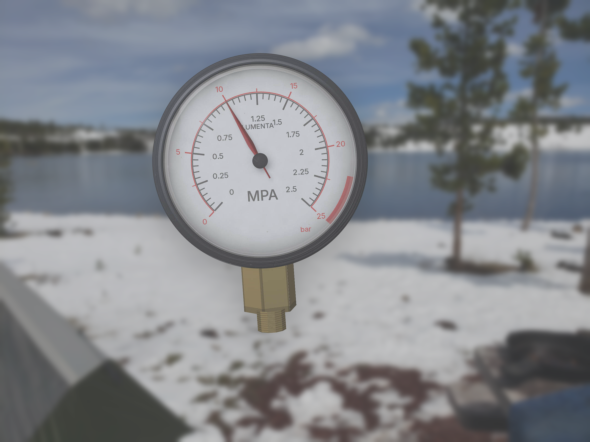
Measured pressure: 1,MPa
